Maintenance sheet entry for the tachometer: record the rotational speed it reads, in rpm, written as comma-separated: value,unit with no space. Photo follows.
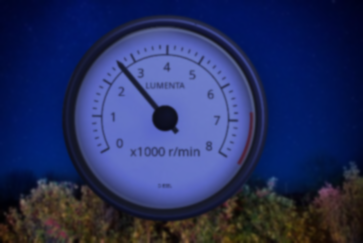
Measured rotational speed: 2600,rpm
